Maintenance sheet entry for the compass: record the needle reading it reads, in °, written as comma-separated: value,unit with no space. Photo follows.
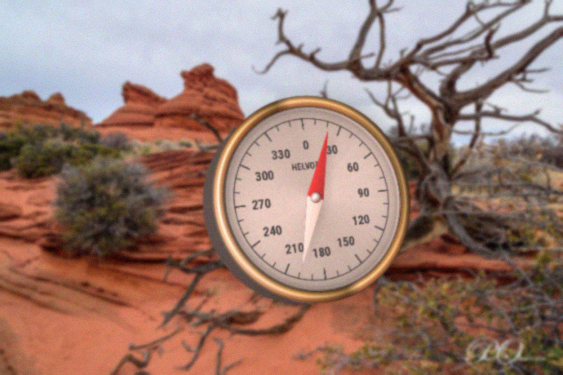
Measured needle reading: 20,°
